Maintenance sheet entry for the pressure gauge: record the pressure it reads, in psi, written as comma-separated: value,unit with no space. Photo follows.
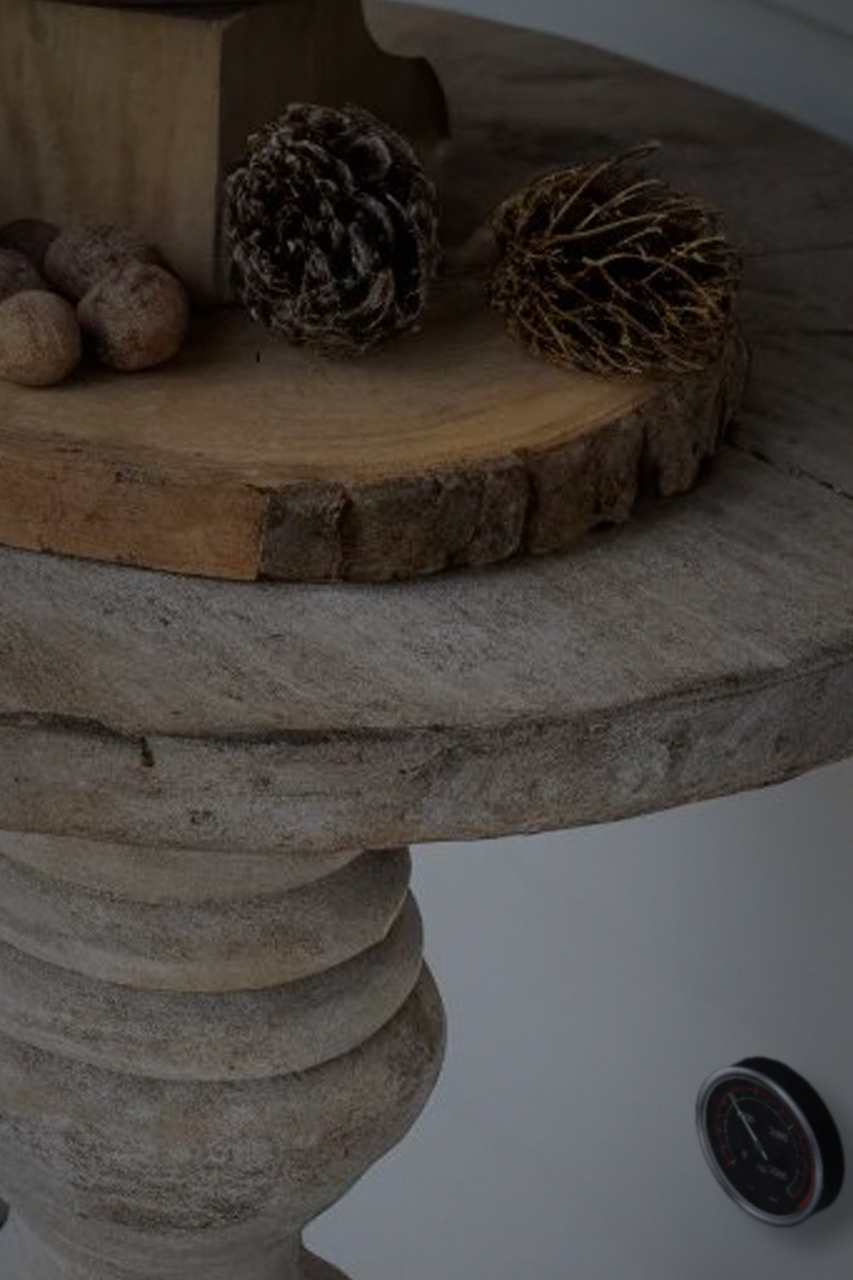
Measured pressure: 1000,psi
